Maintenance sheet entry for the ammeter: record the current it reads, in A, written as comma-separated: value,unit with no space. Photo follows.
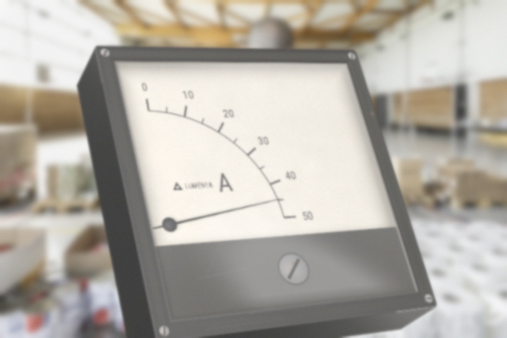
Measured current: 45,A
